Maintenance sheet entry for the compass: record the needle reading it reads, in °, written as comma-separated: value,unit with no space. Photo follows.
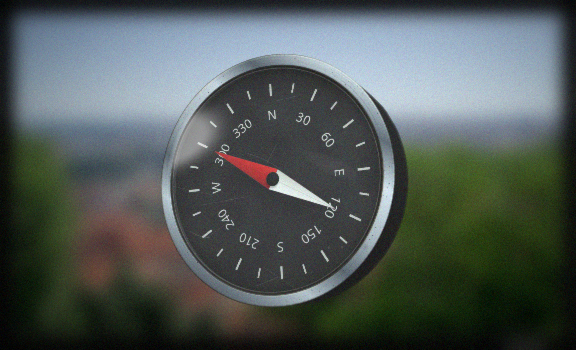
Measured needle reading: 300,°
